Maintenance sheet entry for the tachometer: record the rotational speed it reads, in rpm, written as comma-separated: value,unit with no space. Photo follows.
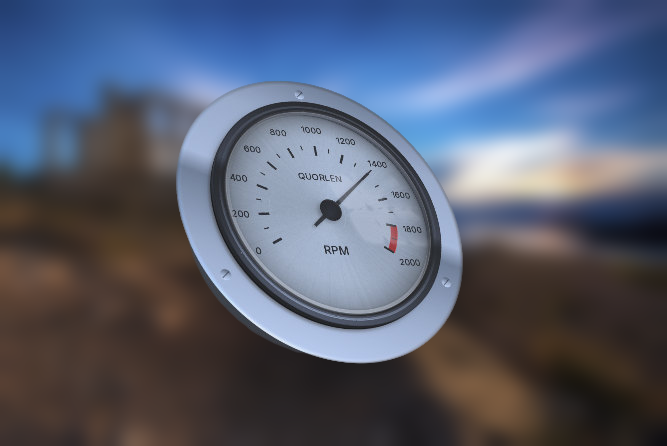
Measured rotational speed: 1400,rpm
